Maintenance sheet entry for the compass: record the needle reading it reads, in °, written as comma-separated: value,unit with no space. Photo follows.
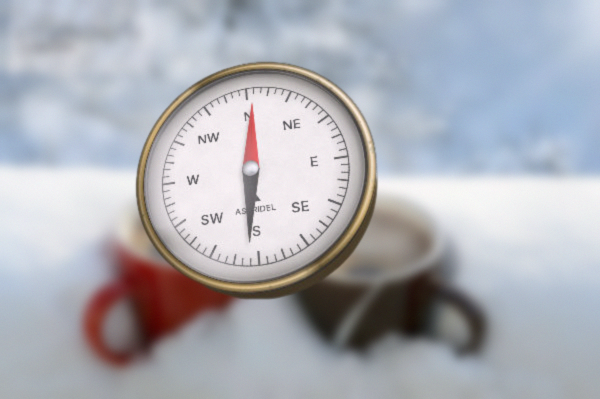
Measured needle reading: 5,°
